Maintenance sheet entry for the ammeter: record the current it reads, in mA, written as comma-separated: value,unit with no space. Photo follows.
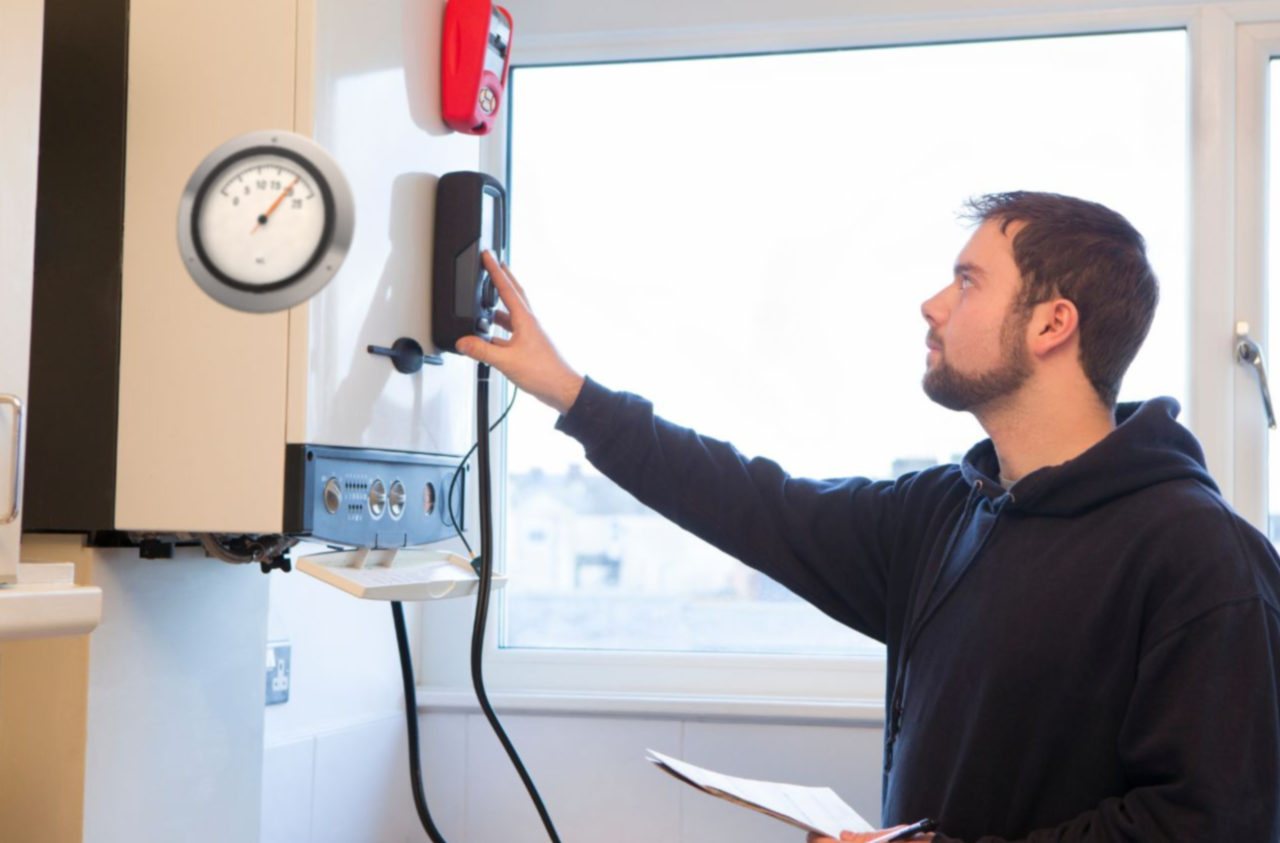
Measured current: 20,mA
